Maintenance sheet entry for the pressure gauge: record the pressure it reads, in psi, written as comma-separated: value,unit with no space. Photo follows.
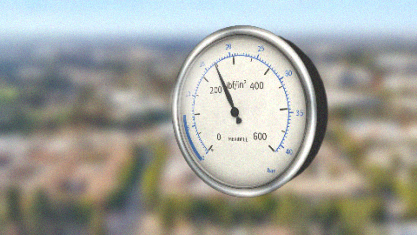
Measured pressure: 250,psi
